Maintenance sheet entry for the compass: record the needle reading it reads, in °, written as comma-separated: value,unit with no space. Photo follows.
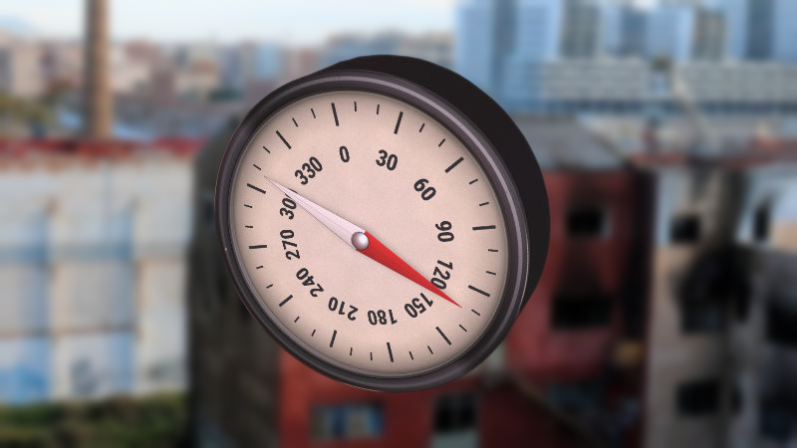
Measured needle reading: 130,°
